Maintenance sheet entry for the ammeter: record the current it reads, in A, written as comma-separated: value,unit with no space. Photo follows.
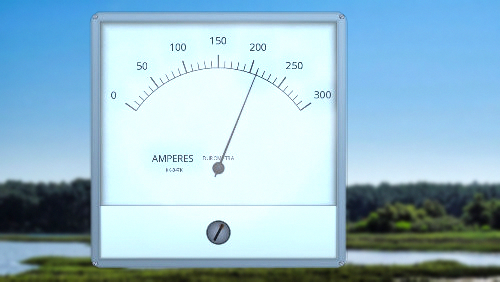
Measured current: 210,A
